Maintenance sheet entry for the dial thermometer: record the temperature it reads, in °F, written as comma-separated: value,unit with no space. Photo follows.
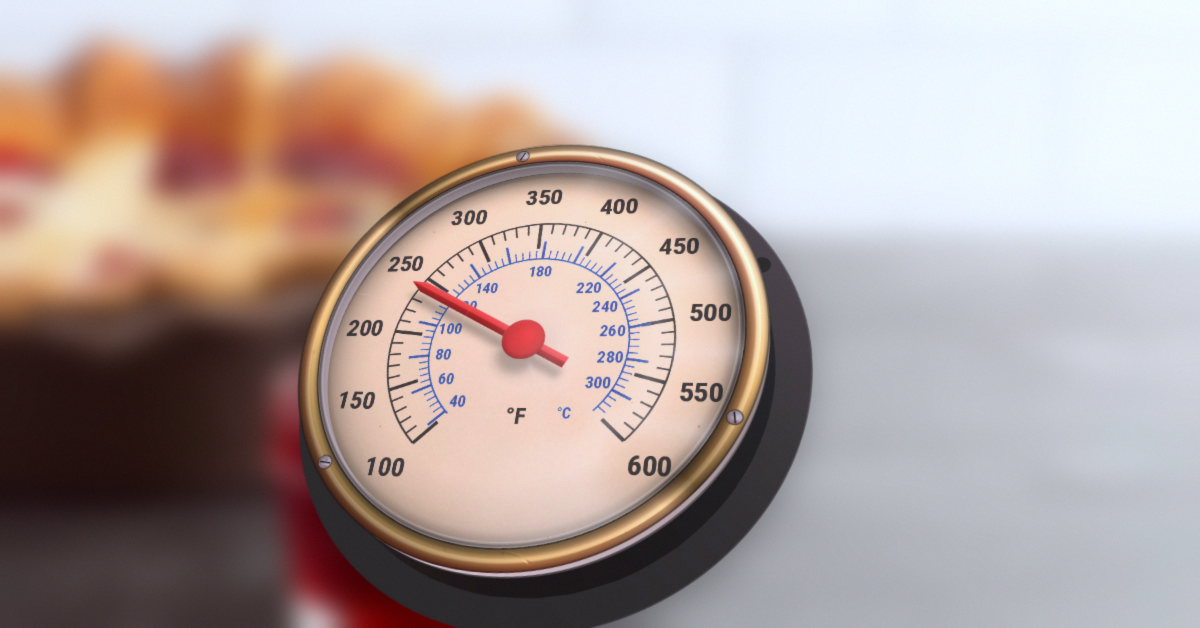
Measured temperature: 240,°F
